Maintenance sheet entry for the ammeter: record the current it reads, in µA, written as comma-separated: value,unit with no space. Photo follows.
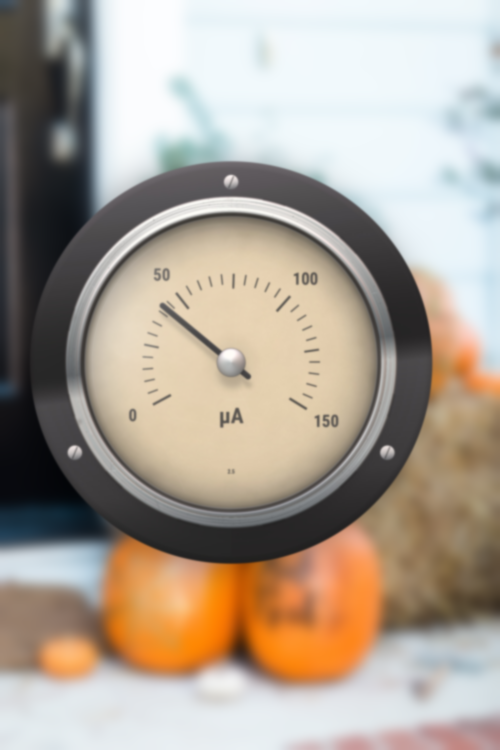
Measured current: 42.5,µA
